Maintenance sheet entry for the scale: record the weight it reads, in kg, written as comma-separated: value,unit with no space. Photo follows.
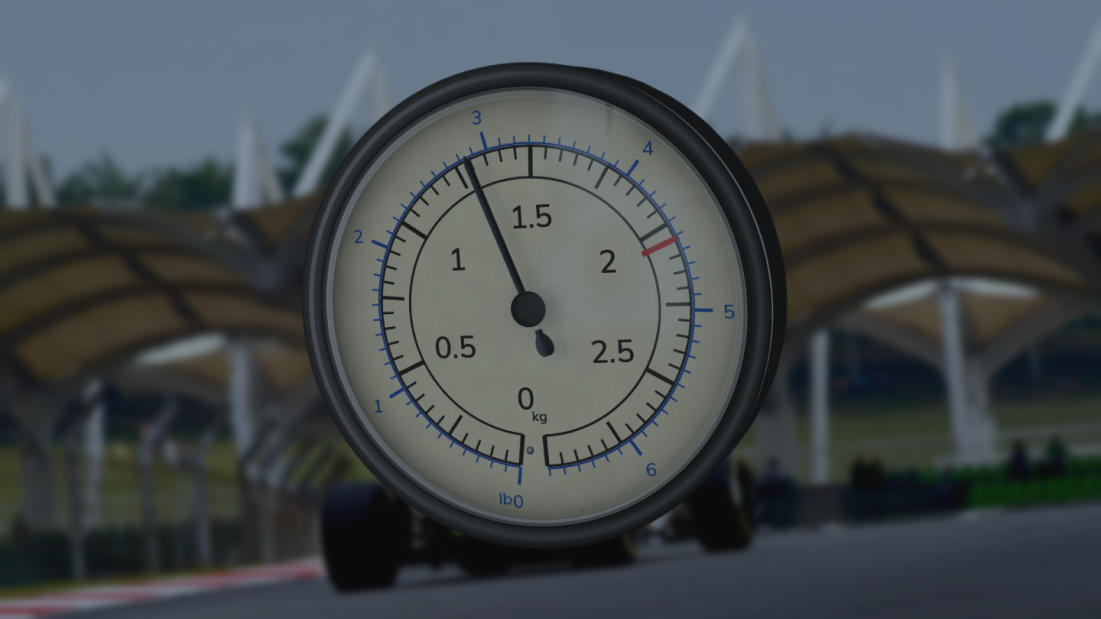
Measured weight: 1.3,kg
